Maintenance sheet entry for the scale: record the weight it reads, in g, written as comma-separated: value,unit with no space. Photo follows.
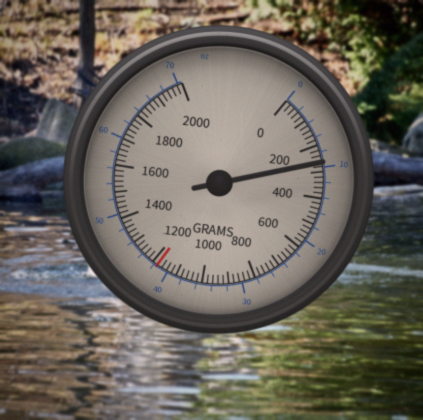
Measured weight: 260,g
